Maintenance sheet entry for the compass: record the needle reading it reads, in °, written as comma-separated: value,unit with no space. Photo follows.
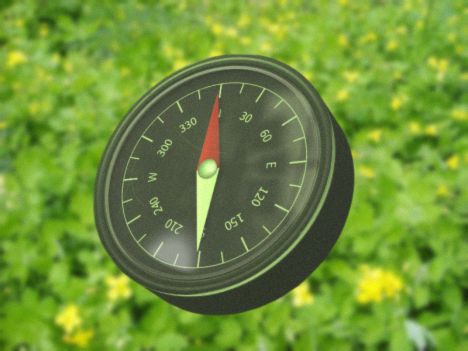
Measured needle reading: 0,°
